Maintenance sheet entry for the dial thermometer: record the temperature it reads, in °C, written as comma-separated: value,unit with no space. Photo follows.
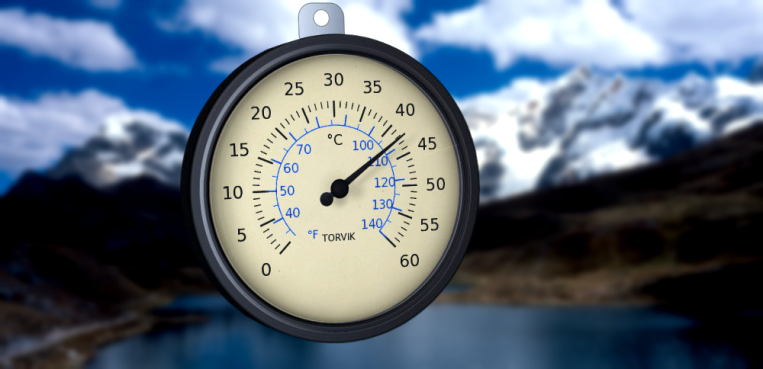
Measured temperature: 42,°C
